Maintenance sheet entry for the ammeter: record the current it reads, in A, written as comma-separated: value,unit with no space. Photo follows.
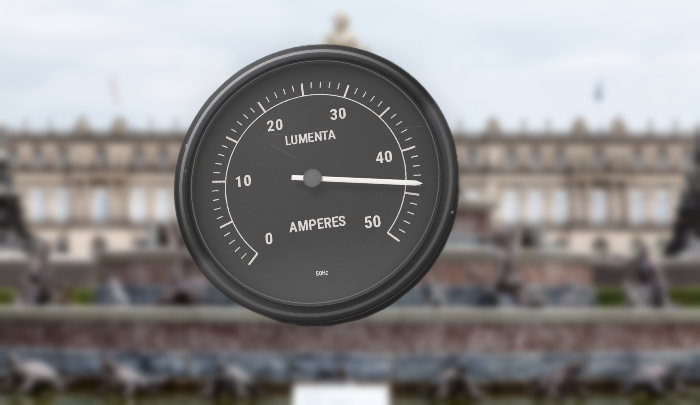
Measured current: 44,A
